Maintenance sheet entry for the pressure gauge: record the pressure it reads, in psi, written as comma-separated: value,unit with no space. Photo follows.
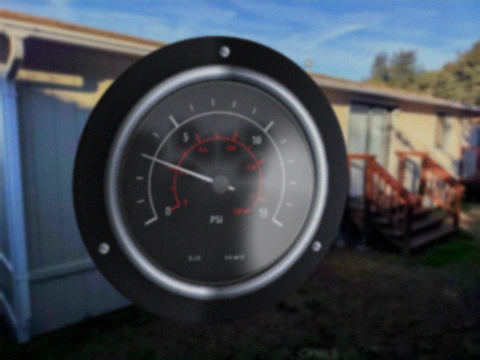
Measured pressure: 3,psi
